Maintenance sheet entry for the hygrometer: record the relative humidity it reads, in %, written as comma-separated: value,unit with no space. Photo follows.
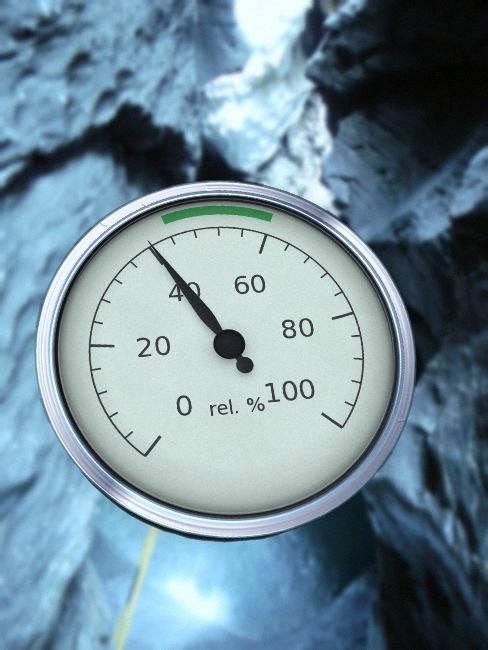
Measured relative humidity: 40,%
